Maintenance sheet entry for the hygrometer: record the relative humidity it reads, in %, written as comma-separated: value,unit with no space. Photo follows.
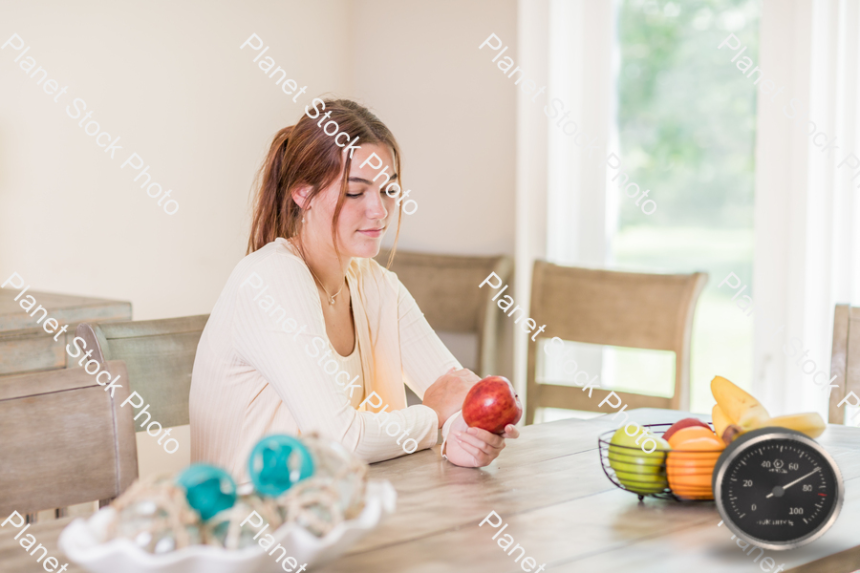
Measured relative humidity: 70,%
